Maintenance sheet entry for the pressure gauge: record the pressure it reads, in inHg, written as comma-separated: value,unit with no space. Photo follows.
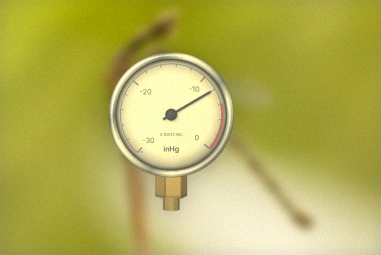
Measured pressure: -8,inHg
